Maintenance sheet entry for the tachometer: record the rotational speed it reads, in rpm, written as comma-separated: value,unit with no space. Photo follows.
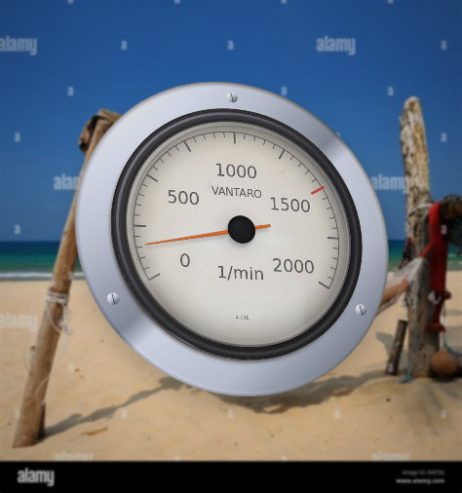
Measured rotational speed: 150,rpm
